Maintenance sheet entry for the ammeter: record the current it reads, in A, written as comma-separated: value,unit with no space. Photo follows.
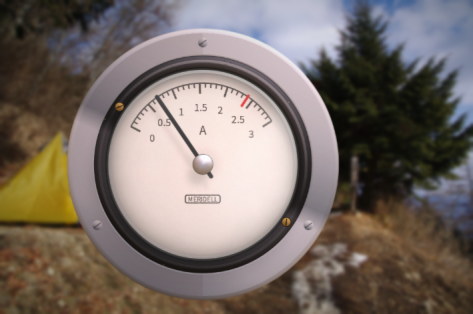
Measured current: 0.7,A
